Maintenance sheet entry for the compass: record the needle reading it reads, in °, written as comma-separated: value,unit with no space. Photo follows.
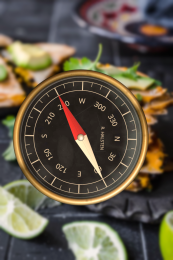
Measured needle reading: 240,°
